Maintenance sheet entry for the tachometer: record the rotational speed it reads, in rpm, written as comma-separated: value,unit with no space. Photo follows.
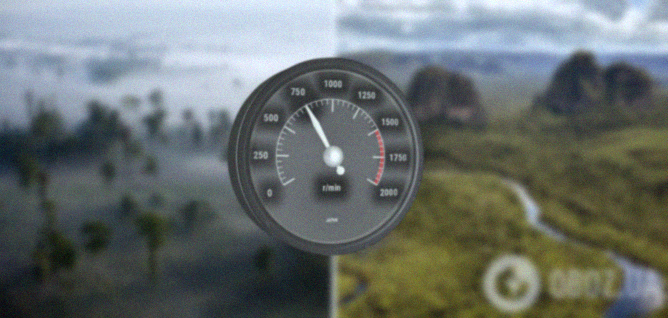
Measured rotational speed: 750,rpm
